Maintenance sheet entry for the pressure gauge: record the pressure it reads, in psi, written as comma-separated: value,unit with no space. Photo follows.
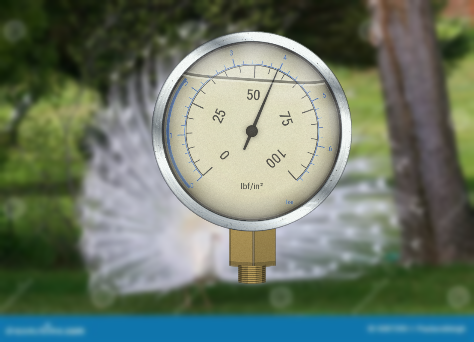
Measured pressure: 57.5,psi
